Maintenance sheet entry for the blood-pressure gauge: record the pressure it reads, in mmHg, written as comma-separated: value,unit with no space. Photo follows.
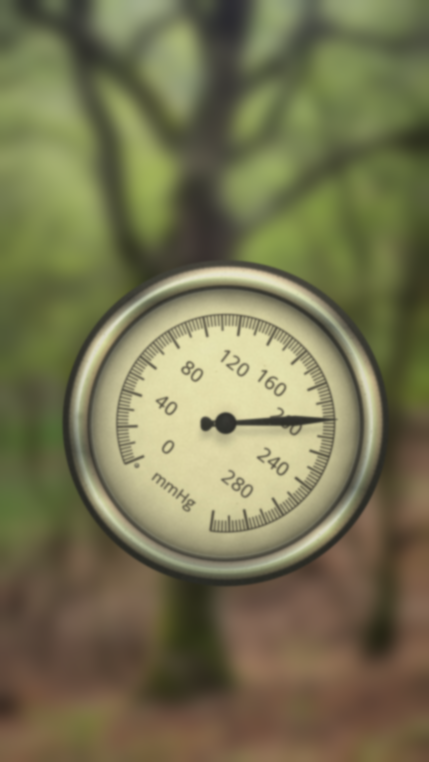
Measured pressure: 200,mmHg
